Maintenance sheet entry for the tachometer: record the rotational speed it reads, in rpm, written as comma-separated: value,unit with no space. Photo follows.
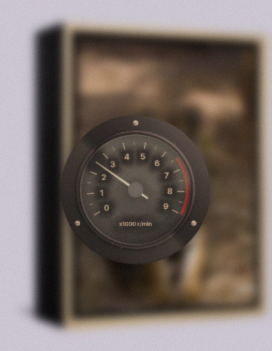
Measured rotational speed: 2500,rpm
